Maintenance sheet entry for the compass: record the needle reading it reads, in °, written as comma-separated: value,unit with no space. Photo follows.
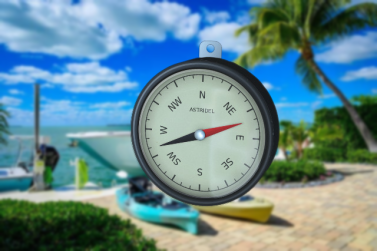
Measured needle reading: 70,°
